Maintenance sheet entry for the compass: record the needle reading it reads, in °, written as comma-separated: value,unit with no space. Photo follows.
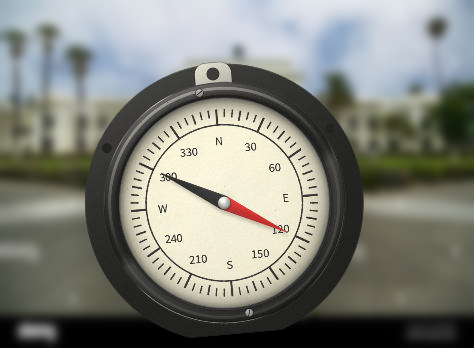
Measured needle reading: 120,°
